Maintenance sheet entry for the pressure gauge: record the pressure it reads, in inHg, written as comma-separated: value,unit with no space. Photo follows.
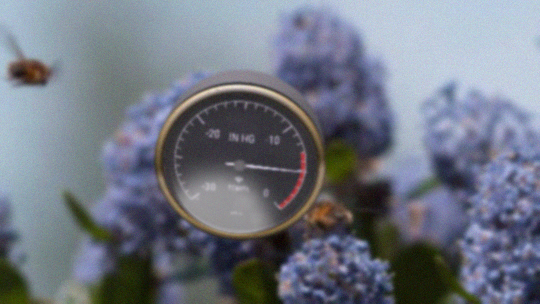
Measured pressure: -5,inHg
